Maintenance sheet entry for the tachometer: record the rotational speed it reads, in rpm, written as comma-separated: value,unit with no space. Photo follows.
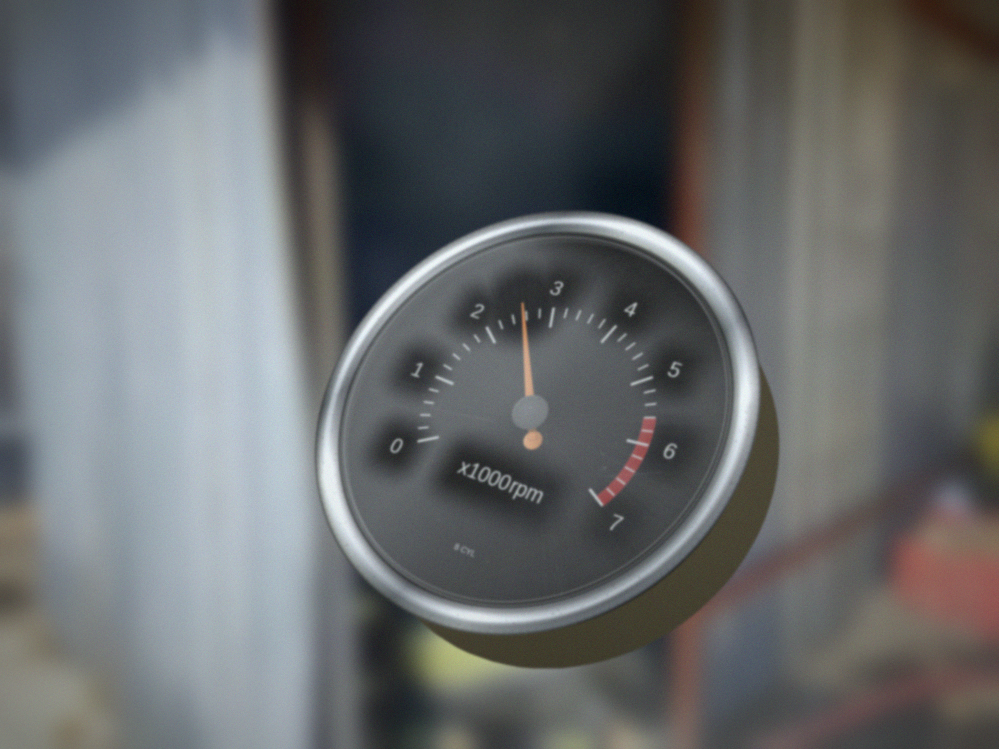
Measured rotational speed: 2600,rpm
